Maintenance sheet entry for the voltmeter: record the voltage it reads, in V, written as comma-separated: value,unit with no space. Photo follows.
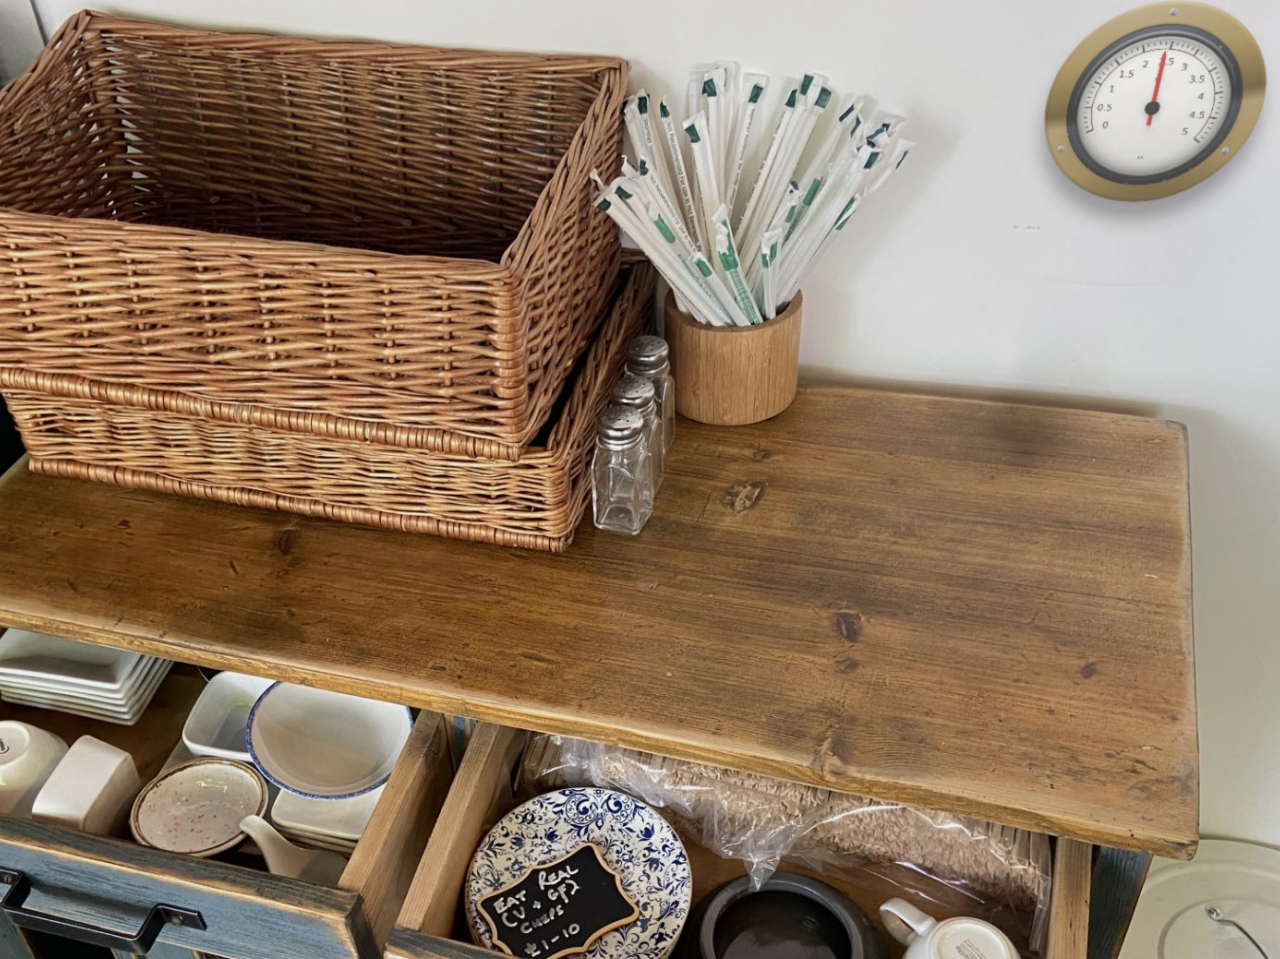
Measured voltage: 2.4,V
